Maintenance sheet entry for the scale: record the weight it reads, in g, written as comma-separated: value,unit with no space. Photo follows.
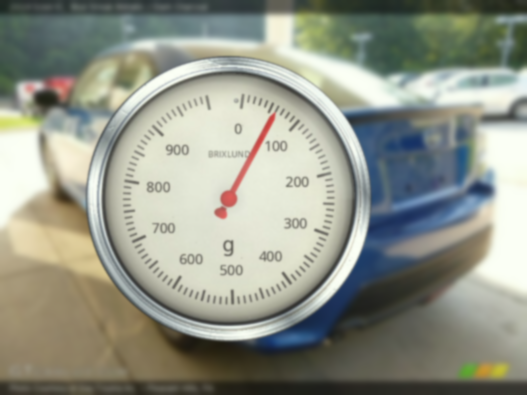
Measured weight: 60,g
